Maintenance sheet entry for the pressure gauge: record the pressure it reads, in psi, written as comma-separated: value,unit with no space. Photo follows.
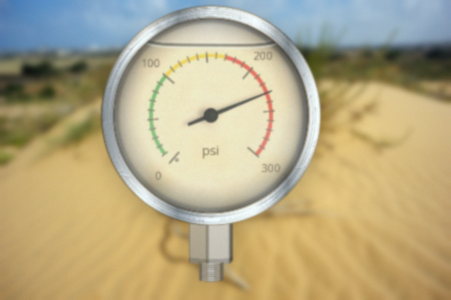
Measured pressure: 230,psi
